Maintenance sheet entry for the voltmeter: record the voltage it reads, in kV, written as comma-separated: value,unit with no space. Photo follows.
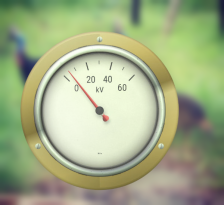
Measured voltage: 5,kV
